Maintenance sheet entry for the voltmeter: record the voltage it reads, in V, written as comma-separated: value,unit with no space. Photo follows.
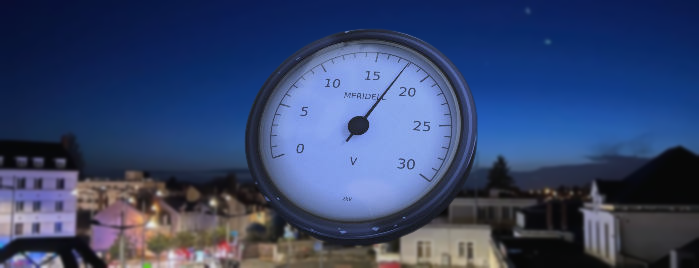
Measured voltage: 18,V
